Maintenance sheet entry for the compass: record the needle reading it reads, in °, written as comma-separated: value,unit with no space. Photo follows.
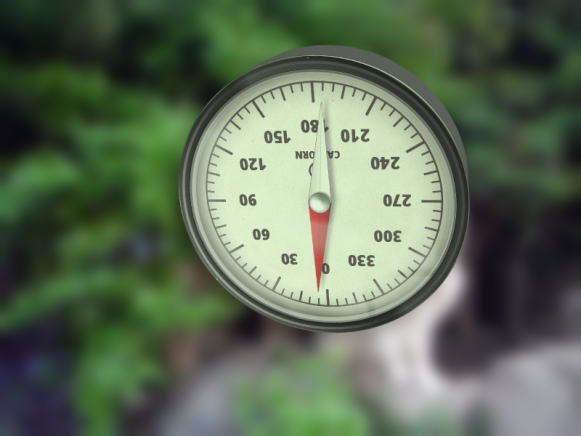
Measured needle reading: 5,°
